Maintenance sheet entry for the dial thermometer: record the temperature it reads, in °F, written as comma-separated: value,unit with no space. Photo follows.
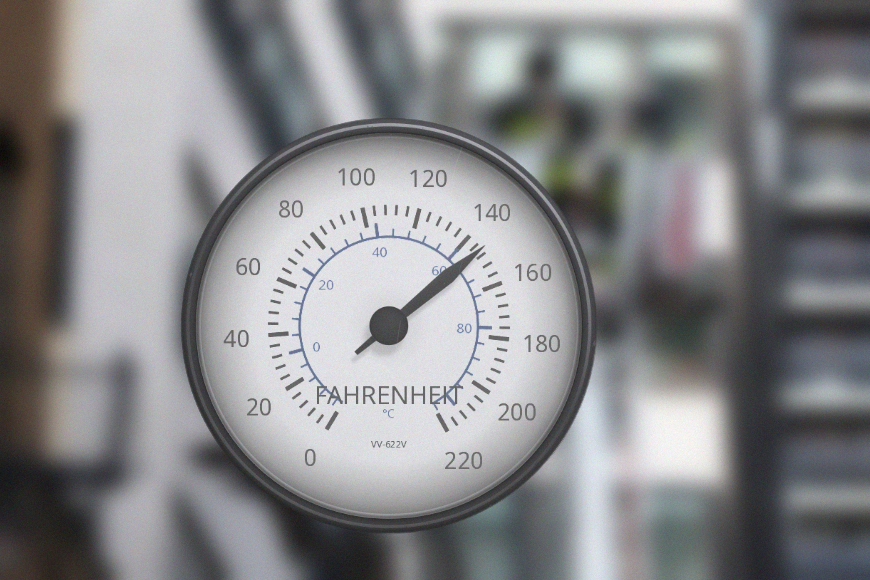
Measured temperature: 146,°F
